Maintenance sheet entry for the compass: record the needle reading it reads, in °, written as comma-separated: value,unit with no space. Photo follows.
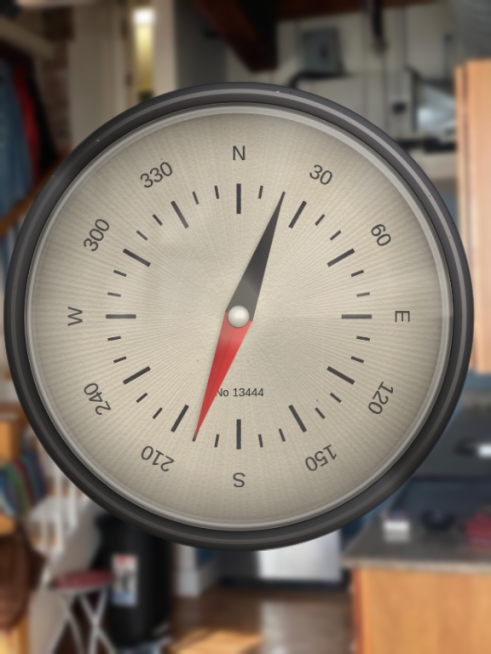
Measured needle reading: 200,°
